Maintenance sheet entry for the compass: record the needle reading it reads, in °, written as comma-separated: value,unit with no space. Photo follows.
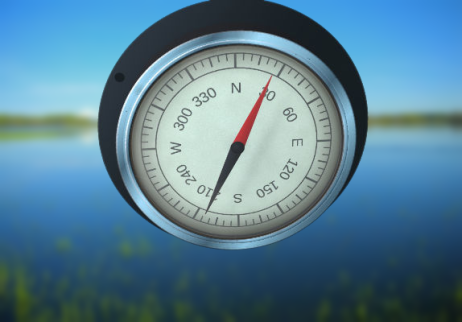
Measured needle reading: 25,°
